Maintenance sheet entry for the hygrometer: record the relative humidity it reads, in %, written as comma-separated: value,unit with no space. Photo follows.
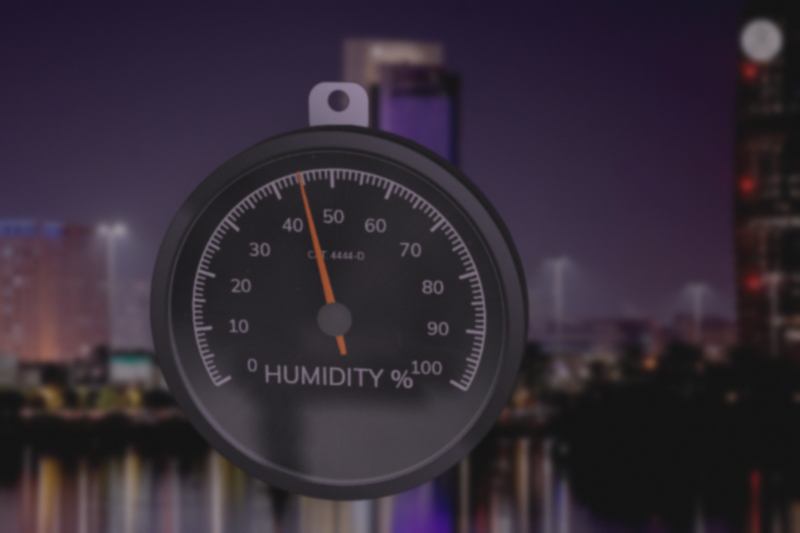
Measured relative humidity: 45,%
